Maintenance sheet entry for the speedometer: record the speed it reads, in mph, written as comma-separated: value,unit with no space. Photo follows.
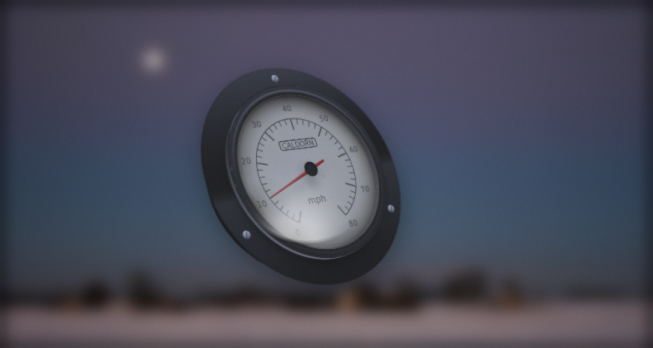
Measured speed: 10,mph
